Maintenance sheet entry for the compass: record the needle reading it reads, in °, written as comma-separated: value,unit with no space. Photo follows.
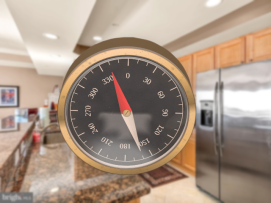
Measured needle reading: 340,°
